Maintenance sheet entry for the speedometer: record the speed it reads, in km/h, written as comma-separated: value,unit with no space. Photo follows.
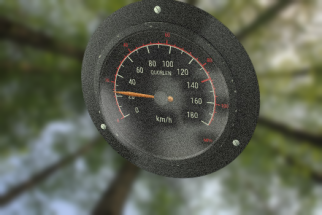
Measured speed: 25,km/h
